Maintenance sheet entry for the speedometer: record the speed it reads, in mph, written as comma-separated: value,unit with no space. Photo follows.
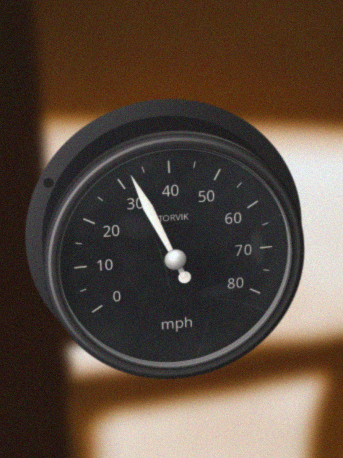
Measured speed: 32.5,mph
